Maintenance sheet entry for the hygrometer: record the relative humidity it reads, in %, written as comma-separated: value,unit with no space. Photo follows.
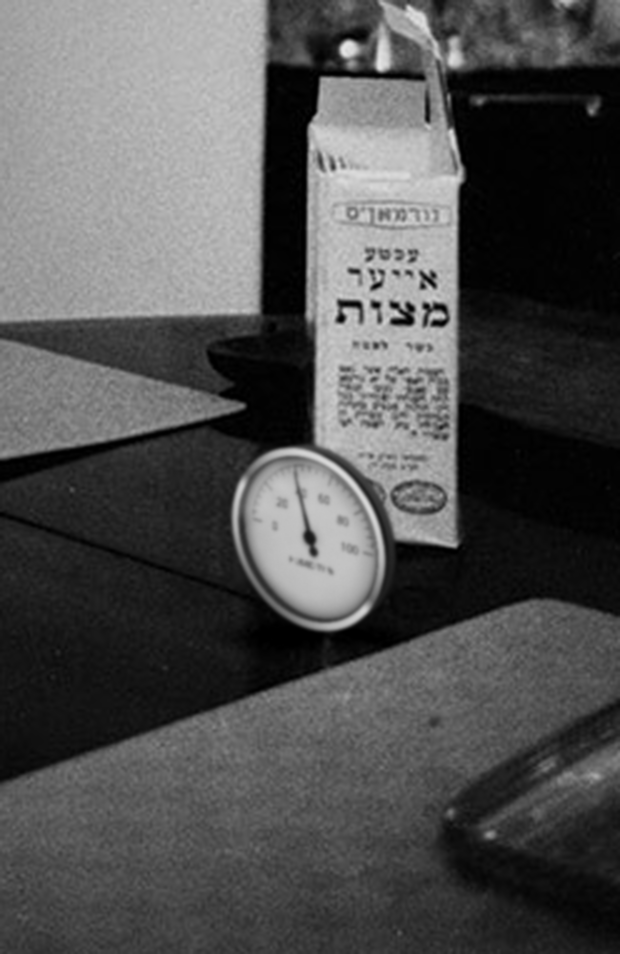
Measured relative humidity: 40,%
